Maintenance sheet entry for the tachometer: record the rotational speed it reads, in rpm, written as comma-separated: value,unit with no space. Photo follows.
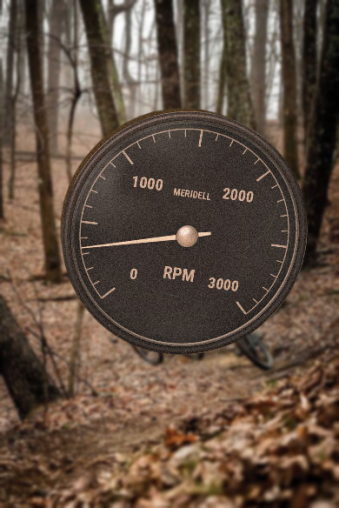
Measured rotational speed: 350,rpm
